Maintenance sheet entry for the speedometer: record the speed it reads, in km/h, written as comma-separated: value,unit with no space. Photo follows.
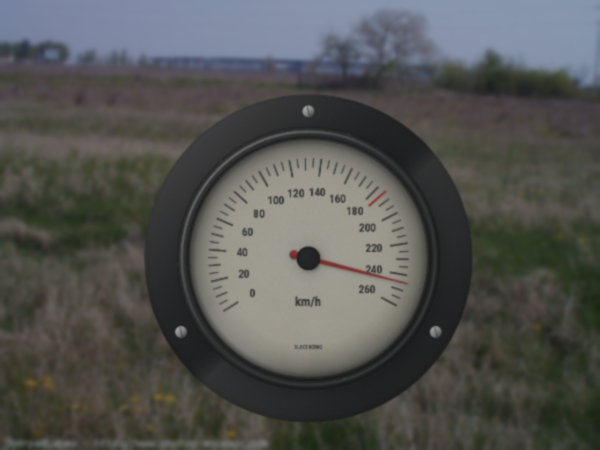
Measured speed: 245,km/h
